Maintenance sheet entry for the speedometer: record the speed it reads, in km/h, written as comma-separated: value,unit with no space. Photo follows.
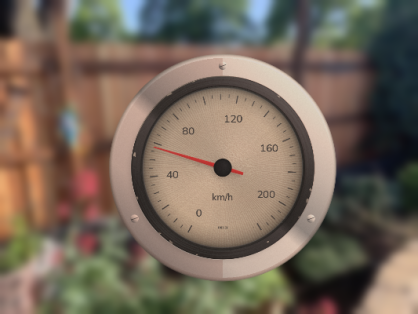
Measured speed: 57.5,km/h
